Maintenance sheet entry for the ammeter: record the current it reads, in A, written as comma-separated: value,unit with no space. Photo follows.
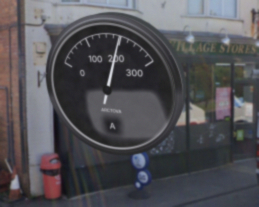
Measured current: 200,A
